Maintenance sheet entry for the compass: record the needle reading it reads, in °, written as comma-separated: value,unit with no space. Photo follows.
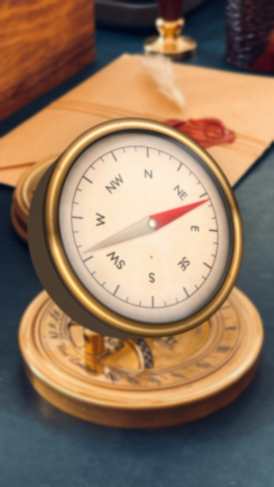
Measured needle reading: 65,°
